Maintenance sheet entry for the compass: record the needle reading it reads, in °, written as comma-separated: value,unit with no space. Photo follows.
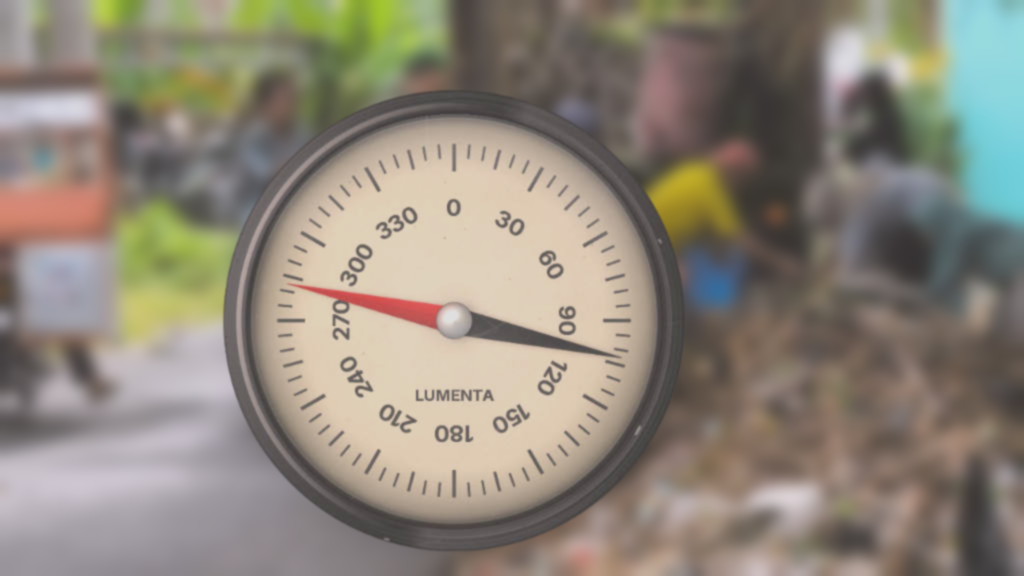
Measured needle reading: 282.5,°
